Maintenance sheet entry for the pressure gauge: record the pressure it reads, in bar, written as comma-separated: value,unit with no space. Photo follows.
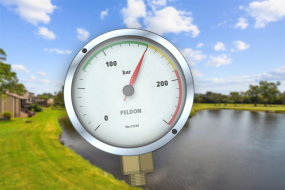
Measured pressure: 150,bar
